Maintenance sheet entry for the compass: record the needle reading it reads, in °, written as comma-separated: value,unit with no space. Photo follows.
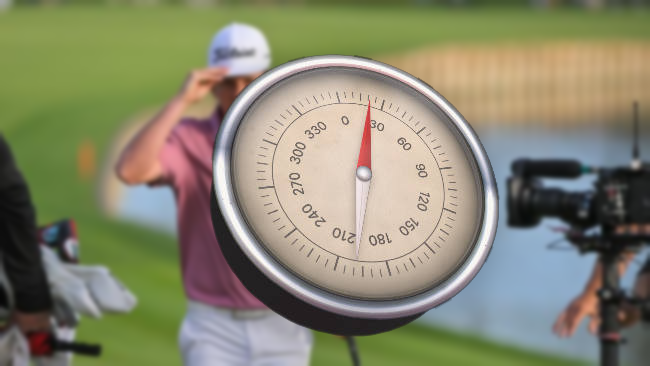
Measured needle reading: 20,°
